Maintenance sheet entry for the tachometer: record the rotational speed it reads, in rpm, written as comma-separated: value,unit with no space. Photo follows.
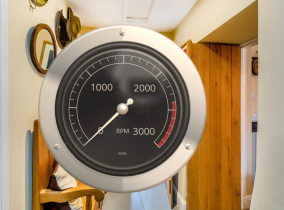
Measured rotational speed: 0,rpm
